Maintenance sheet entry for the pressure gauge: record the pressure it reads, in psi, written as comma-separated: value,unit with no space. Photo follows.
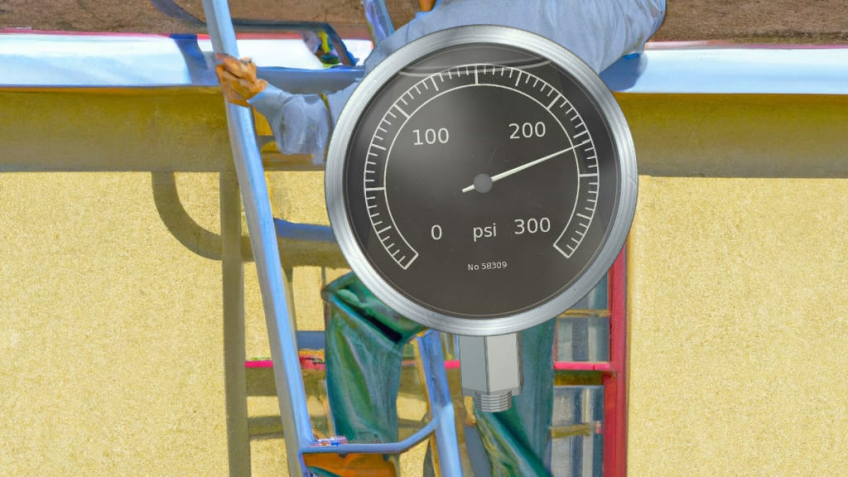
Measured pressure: 230,psi
